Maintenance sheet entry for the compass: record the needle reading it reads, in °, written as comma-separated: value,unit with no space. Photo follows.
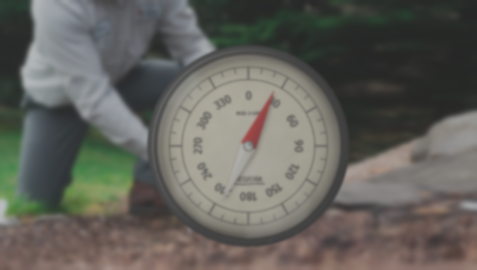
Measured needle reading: 25,°
